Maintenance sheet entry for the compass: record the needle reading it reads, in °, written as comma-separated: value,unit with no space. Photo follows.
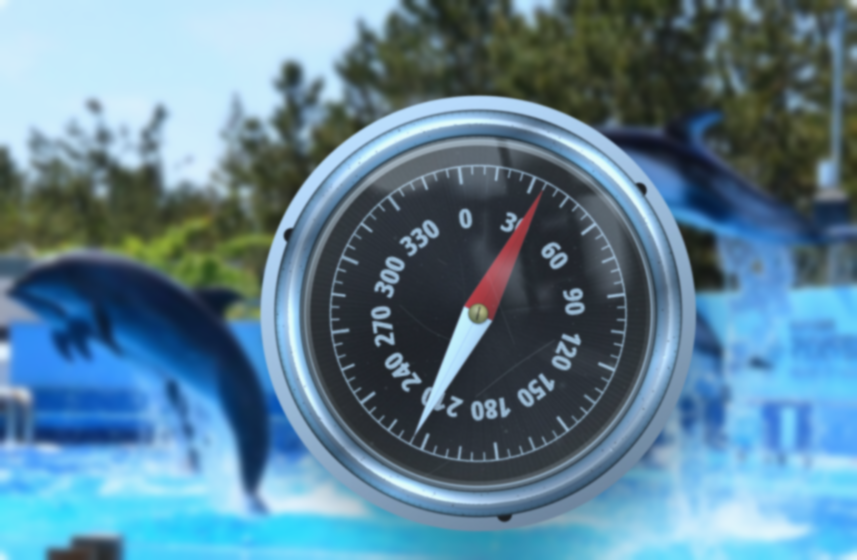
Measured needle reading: 35,°
